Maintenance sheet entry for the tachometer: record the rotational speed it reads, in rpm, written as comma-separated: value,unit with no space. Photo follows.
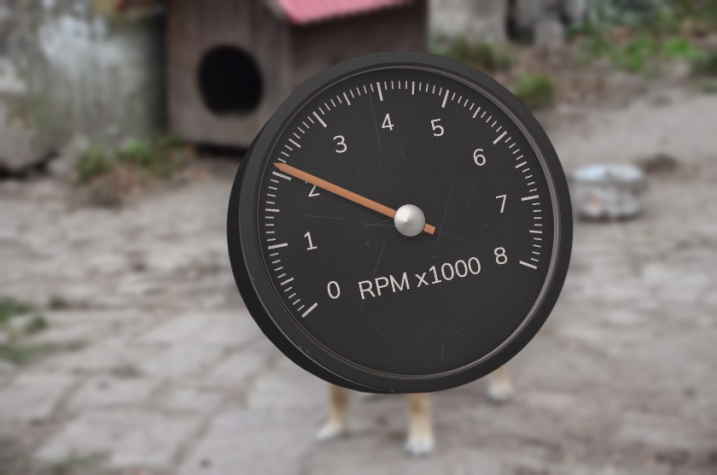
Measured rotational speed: 2100,rpm
